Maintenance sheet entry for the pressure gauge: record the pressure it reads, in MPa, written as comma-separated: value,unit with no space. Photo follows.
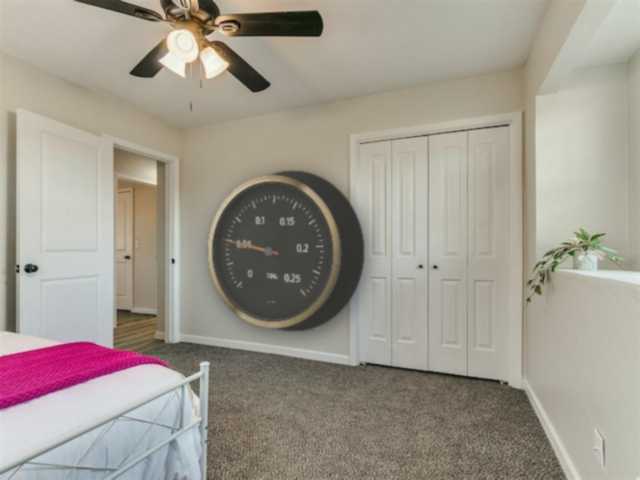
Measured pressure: 0.05,MPa
